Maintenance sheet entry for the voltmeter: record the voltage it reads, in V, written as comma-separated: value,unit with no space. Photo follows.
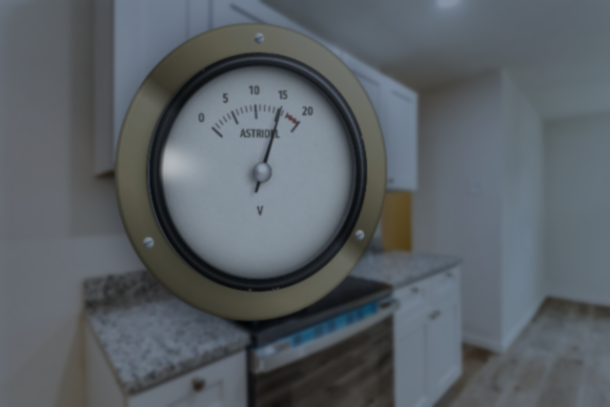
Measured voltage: 15,V
